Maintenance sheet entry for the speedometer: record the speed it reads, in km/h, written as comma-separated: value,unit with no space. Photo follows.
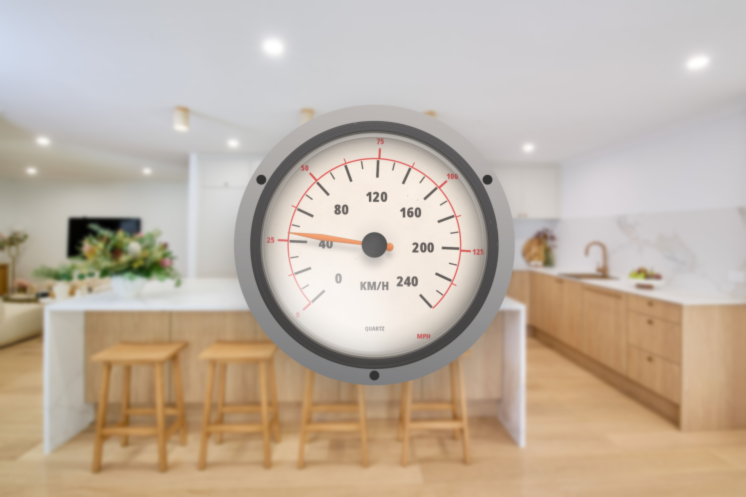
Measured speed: 45,km/h
